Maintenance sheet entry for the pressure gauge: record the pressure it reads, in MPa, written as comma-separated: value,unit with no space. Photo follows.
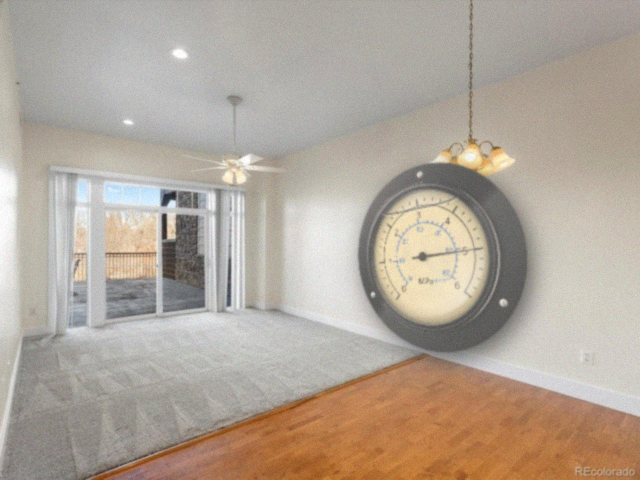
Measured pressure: 5,MPa
